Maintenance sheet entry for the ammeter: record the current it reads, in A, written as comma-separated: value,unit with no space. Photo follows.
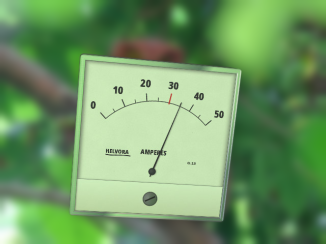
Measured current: 35,A
